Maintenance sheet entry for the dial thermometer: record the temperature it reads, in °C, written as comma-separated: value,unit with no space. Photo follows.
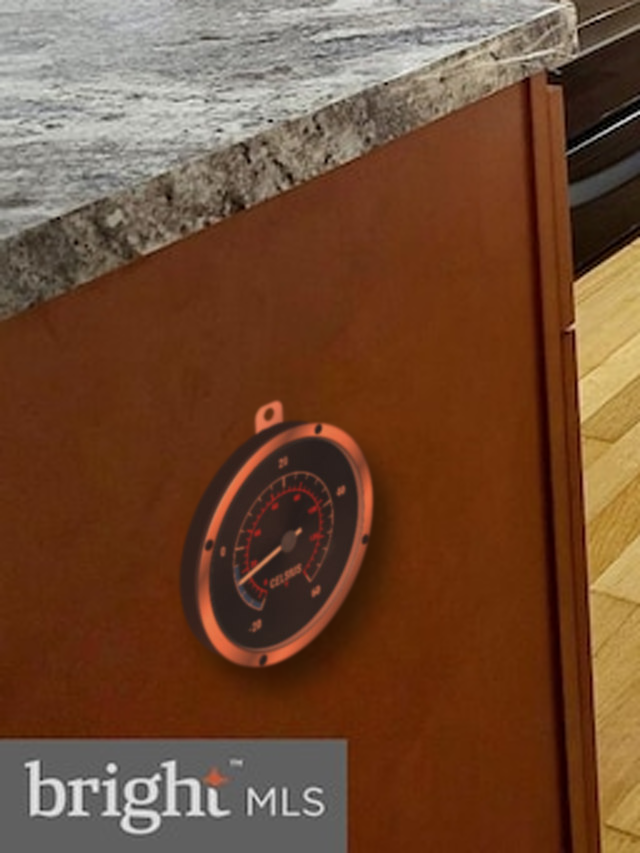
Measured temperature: -8,°C
